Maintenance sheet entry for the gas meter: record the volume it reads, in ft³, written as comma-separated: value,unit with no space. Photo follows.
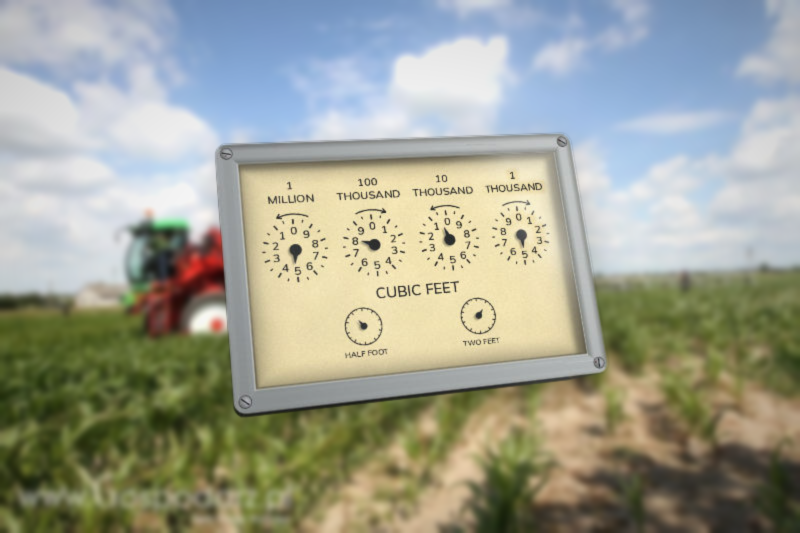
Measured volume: 480500,ft³
